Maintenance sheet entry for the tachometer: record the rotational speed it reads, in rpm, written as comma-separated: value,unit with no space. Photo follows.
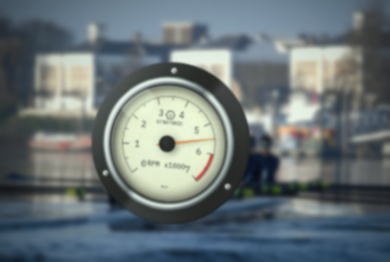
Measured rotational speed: 5500,rpm
